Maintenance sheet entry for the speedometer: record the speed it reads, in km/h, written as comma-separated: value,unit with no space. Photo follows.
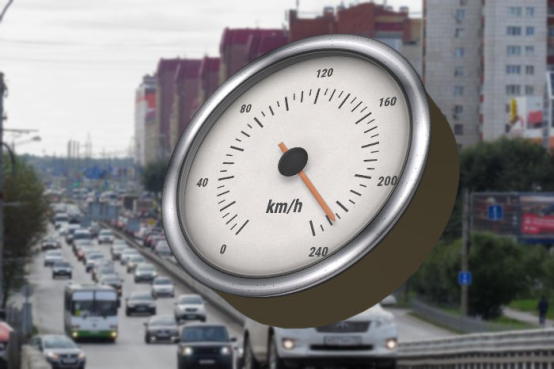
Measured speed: 227.5,km/h
